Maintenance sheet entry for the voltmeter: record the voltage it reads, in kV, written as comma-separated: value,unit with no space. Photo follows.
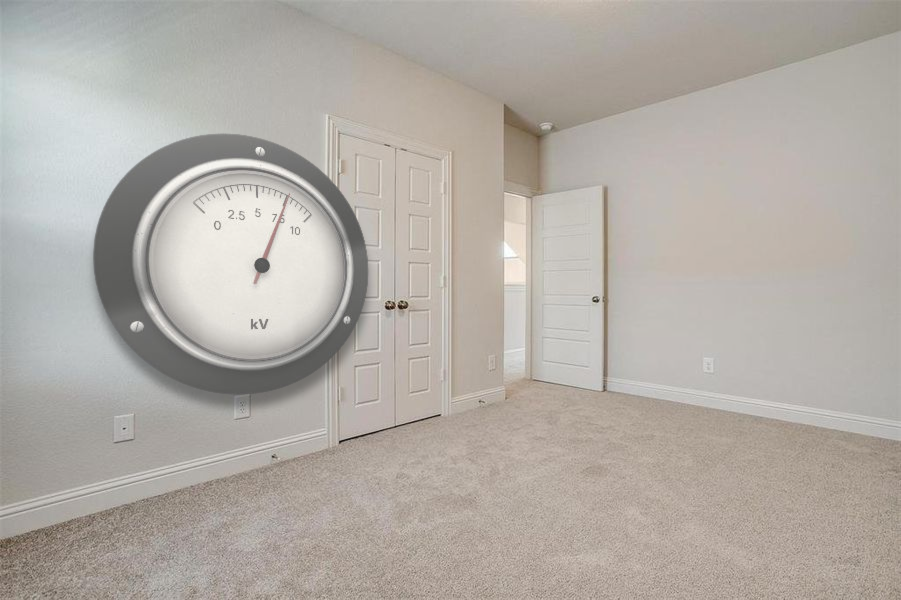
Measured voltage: 7.5,kV
